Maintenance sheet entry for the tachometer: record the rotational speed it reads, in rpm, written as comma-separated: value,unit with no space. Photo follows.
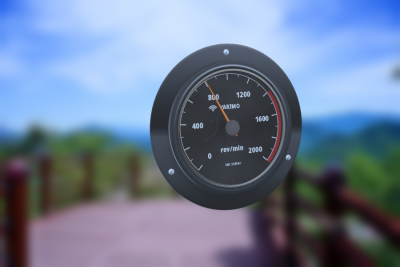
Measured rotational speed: 800,rpm
